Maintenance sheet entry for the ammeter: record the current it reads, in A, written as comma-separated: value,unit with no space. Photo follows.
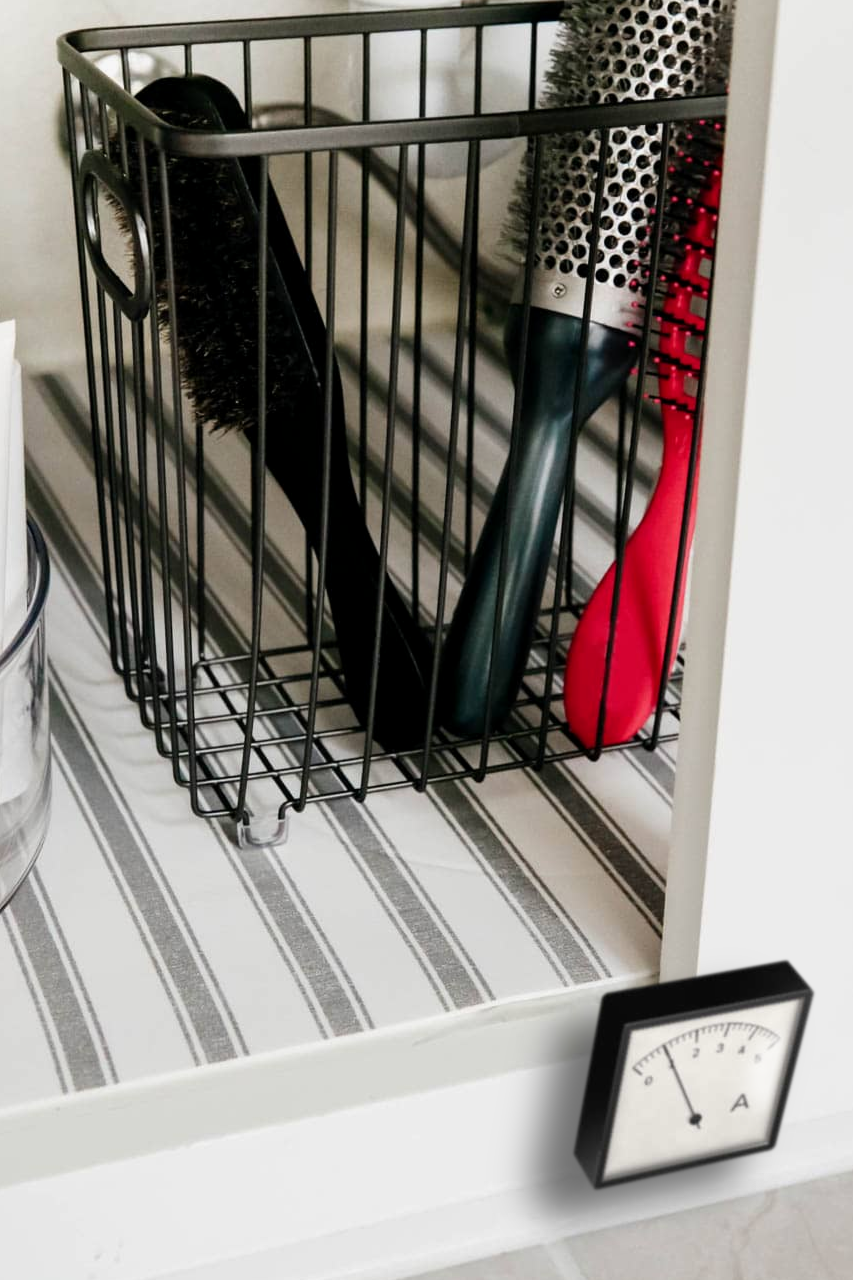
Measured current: 1,A
